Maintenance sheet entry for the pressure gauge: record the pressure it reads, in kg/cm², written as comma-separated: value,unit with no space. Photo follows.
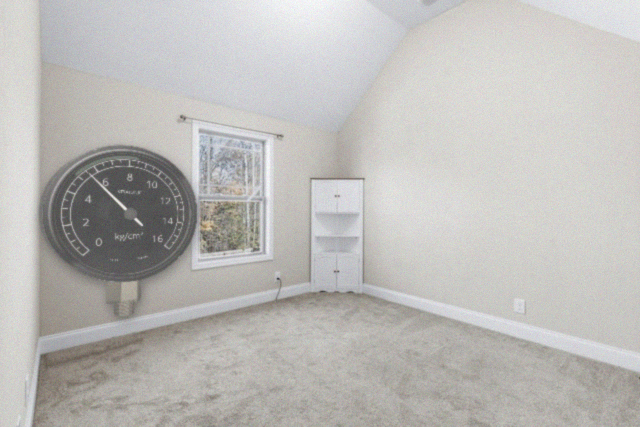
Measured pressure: 5.5,kg/cm²
